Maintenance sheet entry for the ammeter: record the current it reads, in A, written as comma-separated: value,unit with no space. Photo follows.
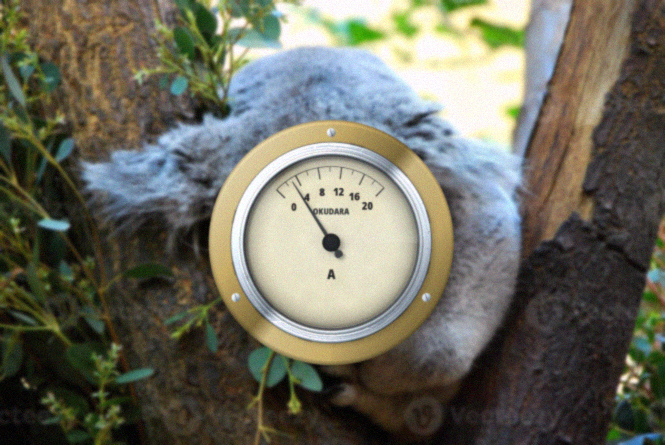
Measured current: 3,A
